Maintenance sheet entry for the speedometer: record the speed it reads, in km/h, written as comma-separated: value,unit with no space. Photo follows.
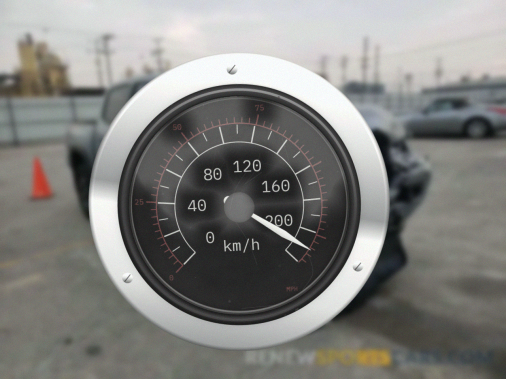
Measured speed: 210,km/h
